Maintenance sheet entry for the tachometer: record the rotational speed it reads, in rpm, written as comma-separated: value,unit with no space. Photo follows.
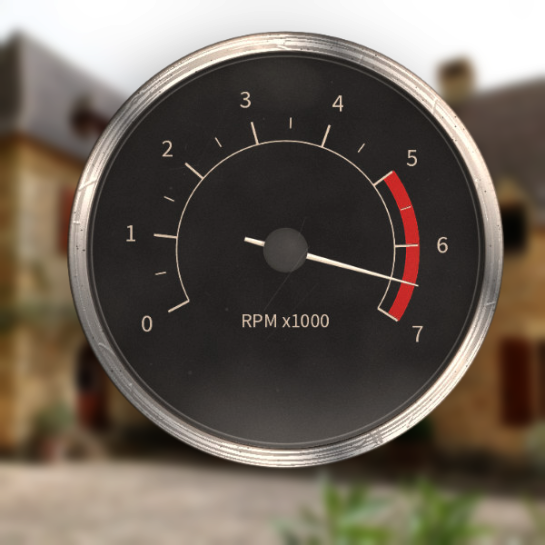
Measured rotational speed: 6500,rpm
